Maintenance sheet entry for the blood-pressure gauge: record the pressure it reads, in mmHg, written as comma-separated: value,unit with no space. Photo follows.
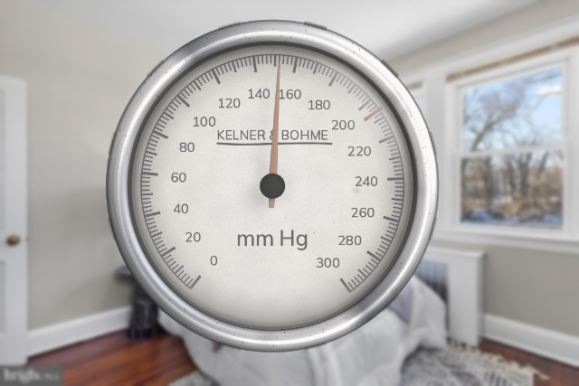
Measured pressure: 152,mmHg
